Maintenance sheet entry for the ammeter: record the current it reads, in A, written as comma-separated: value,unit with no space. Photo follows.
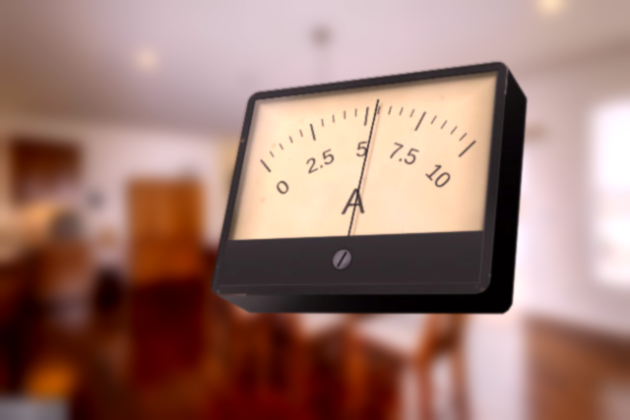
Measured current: 5.5,A
